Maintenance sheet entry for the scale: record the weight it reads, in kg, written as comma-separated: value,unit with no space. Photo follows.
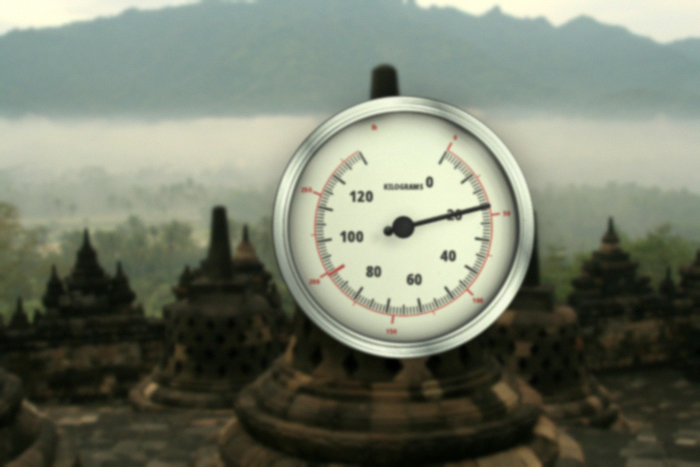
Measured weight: 20,kg
